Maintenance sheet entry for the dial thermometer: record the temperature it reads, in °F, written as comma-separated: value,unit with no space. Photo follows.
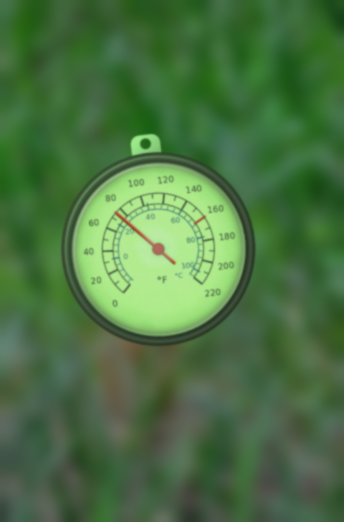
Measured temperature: 75,°F
